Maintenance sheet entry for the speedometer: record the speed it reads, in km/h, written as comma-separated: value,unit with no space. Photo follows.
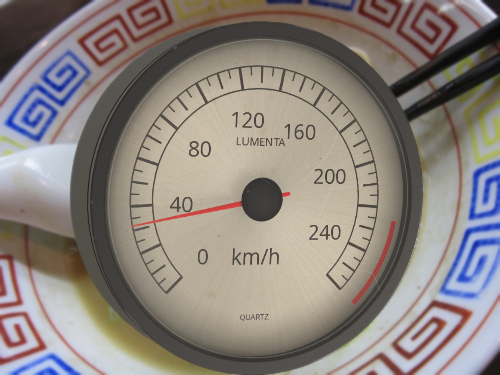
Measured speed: 32.5,km/h
